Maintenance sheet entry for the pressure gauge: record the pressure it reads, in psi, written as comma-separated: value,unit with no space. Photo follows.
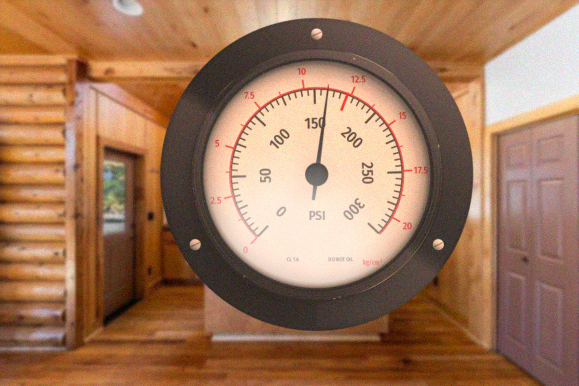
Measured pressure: 160,psi
